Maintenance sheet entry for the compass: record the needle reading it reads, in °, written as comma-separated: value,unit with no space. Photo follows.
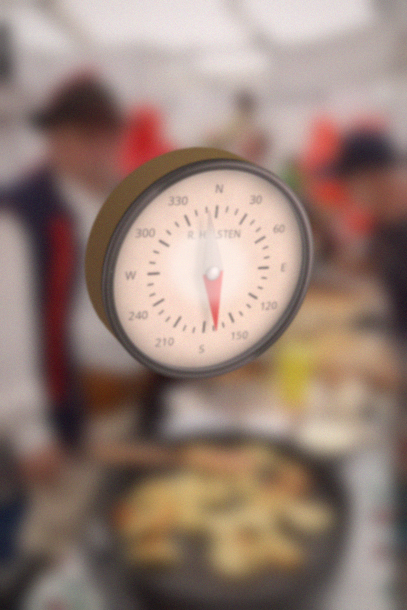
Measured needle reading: 170,°
